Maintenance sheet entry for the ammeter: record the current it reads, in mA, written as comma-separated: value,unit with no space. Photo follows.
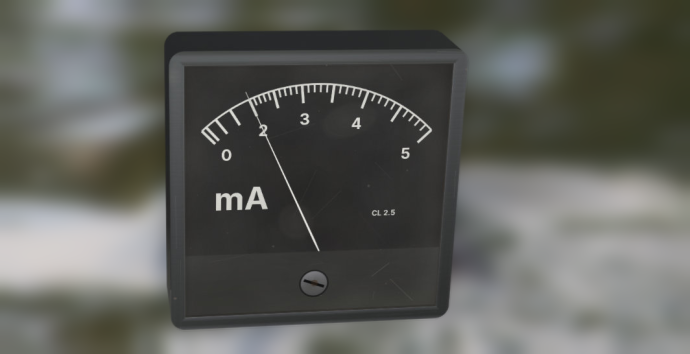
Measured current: 2,mA
